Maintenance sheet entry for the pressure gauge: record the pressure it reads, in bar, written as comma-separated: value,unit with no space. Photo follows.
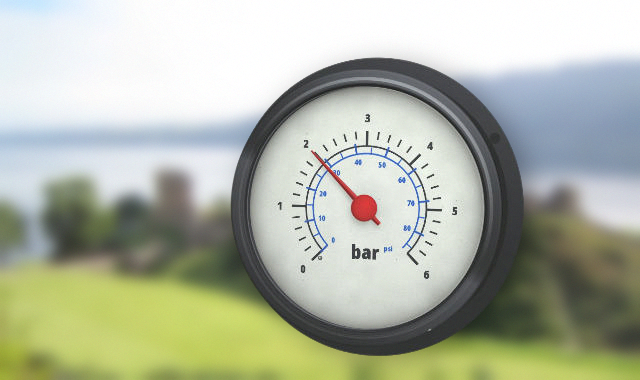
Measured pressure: 2,bar
